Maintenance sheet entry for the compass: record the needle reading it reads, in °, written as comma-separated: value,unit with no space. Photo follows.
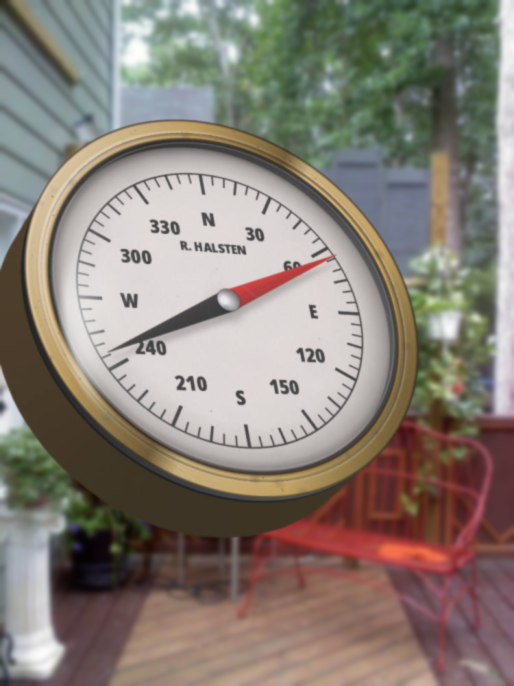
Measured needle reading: 65,°
